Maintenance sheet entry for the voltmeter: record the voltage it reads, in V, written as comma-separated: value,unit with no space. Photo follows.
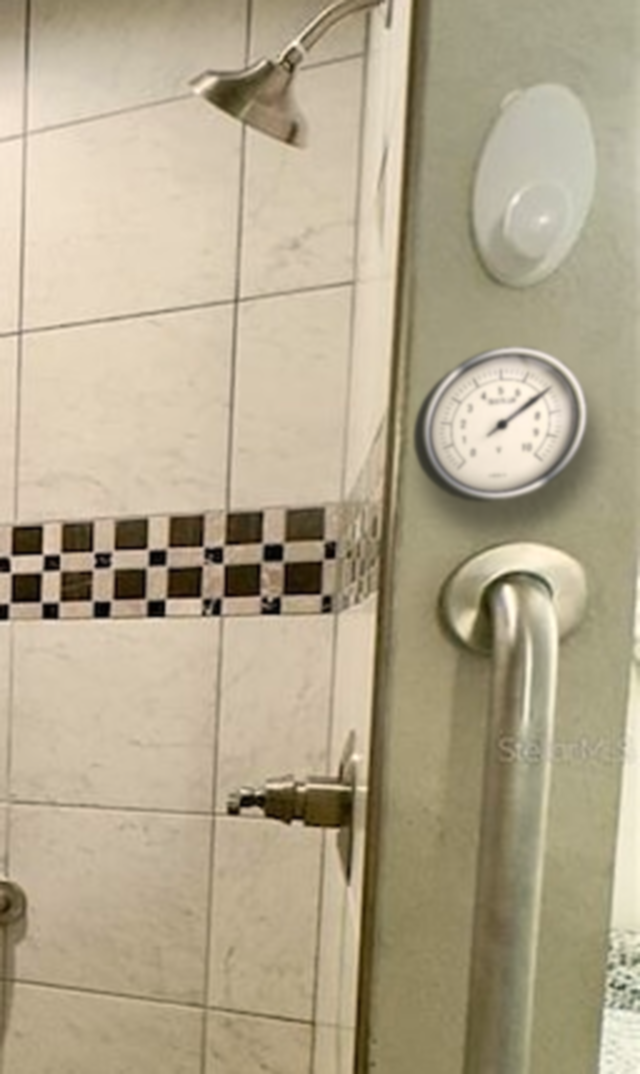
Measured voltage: 7,V
